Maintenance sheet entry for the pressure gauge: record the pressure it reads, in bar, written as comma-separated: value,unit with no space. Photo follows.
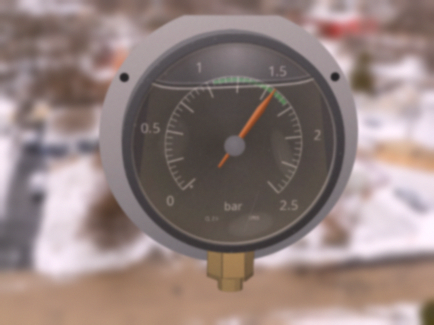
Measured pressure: 1.55,bar
